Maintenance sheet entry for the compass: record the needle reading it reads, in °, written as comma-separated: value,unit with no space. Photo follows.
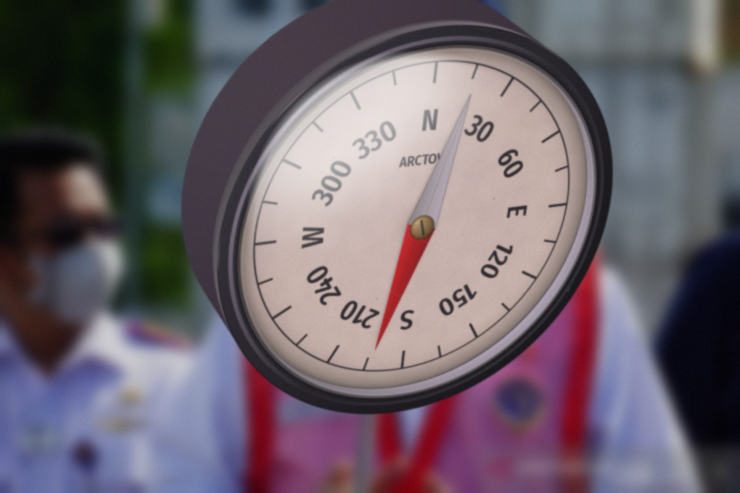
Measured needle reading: 195,°
